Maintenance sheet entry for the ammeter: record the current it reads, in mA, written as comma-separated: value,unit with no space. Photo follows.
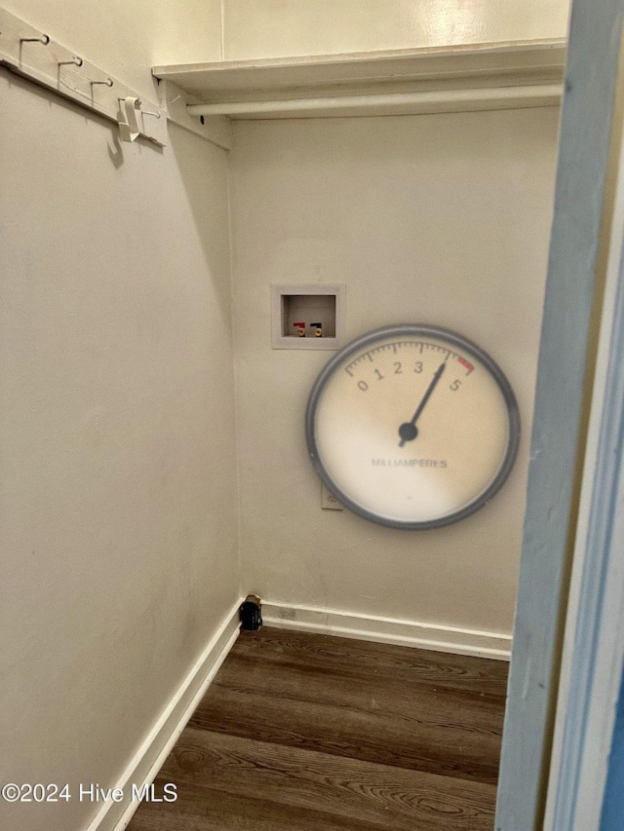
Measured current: 4,mA
